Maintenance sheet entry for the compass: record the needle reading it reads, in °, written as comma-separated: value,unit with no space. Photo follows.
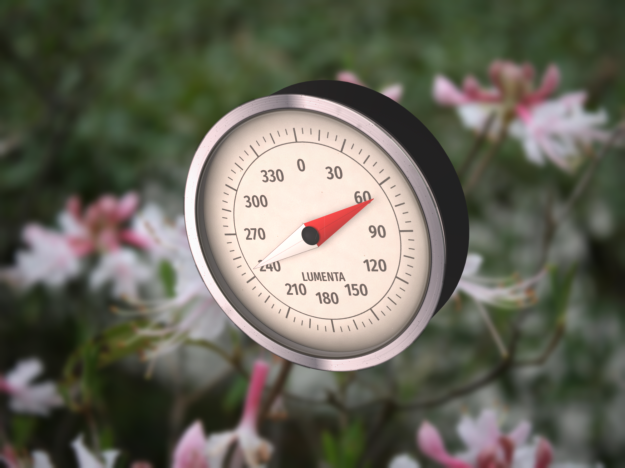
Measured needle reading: 65,°
